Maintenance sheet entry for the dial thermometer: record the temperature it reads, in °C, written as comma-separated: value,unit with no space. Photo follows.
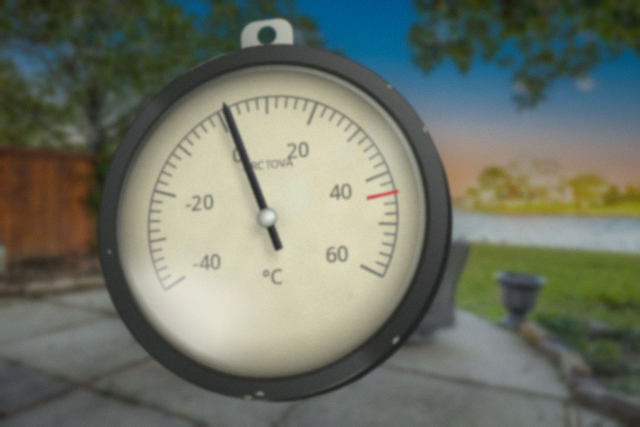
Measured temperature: 2,°C
